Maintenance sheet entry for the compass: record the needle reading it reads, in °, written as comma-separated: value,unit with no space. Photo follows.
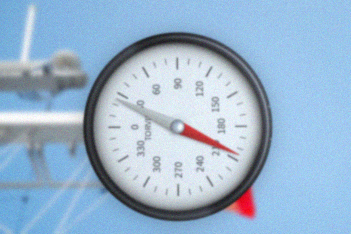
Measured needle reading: 205,°
